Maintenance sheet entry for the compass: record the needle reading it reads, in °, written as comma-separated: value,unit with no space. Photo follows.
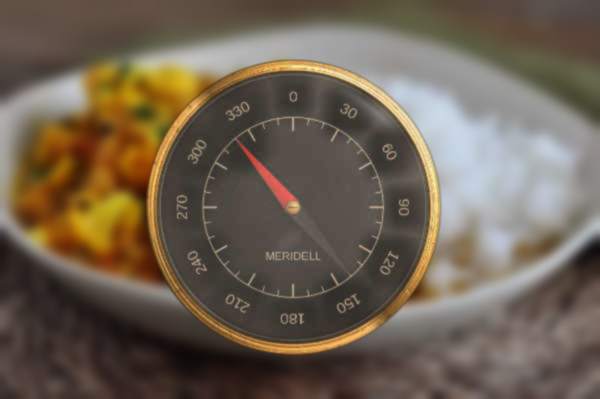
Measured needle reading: 320,°
